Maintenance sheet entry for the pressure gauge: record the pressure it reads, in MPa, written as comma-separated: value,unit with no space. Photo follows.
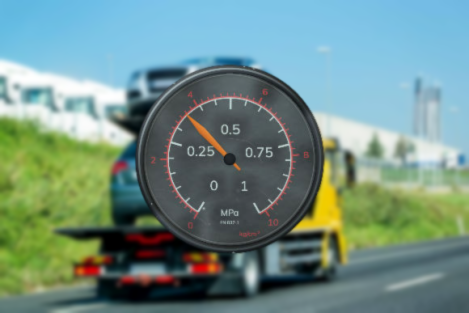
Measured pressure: 0.35,MPa
